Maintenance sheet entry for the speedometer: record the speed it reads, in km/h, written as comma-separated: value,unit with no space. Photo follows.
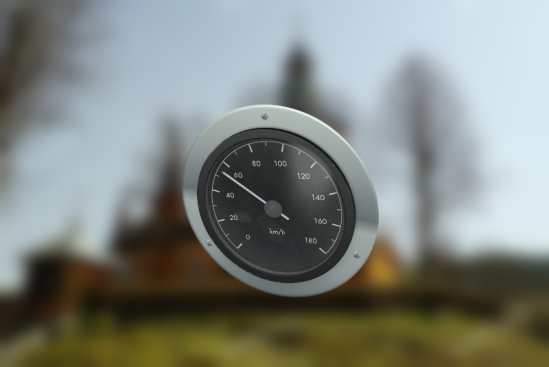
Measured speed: 55,km/h
